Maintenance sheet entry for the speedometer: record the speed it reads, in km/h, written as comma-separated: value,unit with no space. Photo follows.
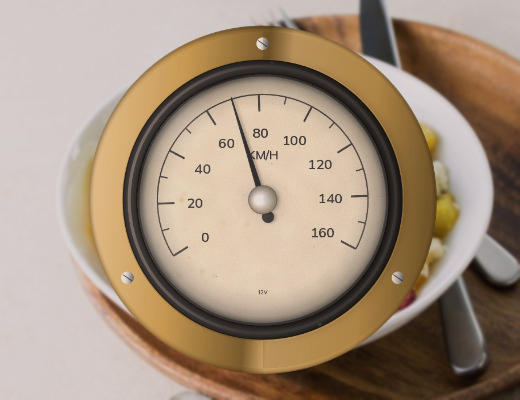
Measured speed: 70,km/h
